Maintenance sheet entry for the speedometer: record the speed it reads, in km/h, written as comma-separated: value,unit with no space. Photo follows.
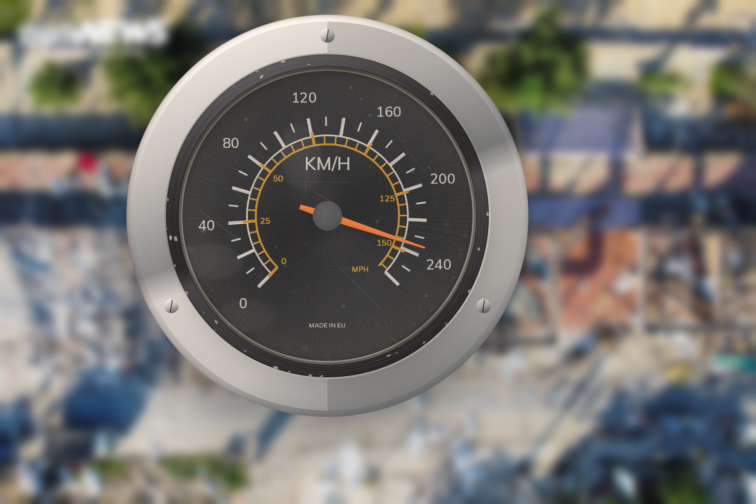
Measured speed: 235,km/h
